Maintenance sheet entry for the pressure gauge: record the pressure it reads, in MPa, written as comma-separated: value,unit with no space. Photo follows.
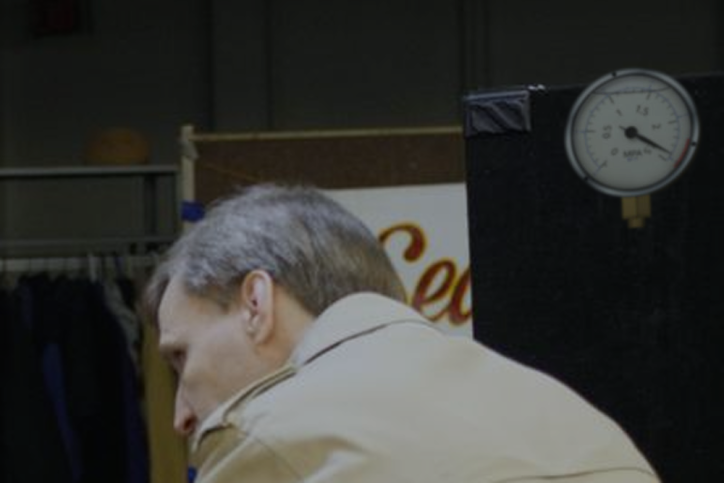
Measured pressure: 2.4,MPa
